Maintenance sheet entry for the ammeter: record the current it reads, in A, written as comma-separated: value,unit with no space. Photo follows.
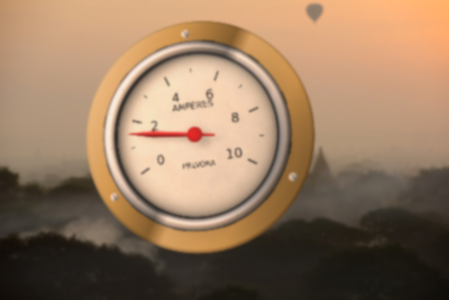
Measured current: 1.5,A
